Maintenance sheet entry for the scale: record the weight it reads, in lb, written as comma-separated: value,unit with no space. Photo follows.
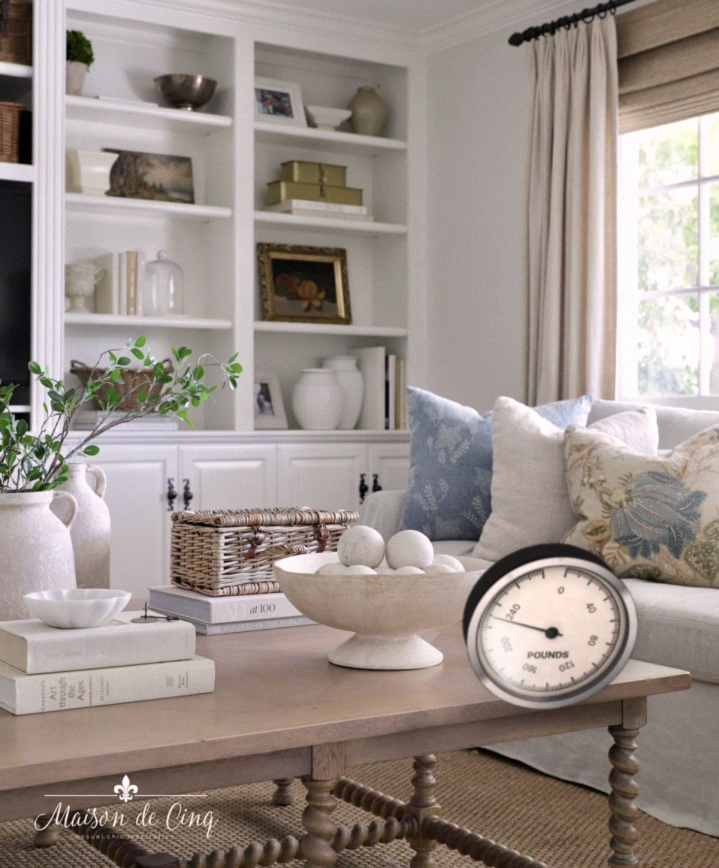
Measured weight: 230,lb
